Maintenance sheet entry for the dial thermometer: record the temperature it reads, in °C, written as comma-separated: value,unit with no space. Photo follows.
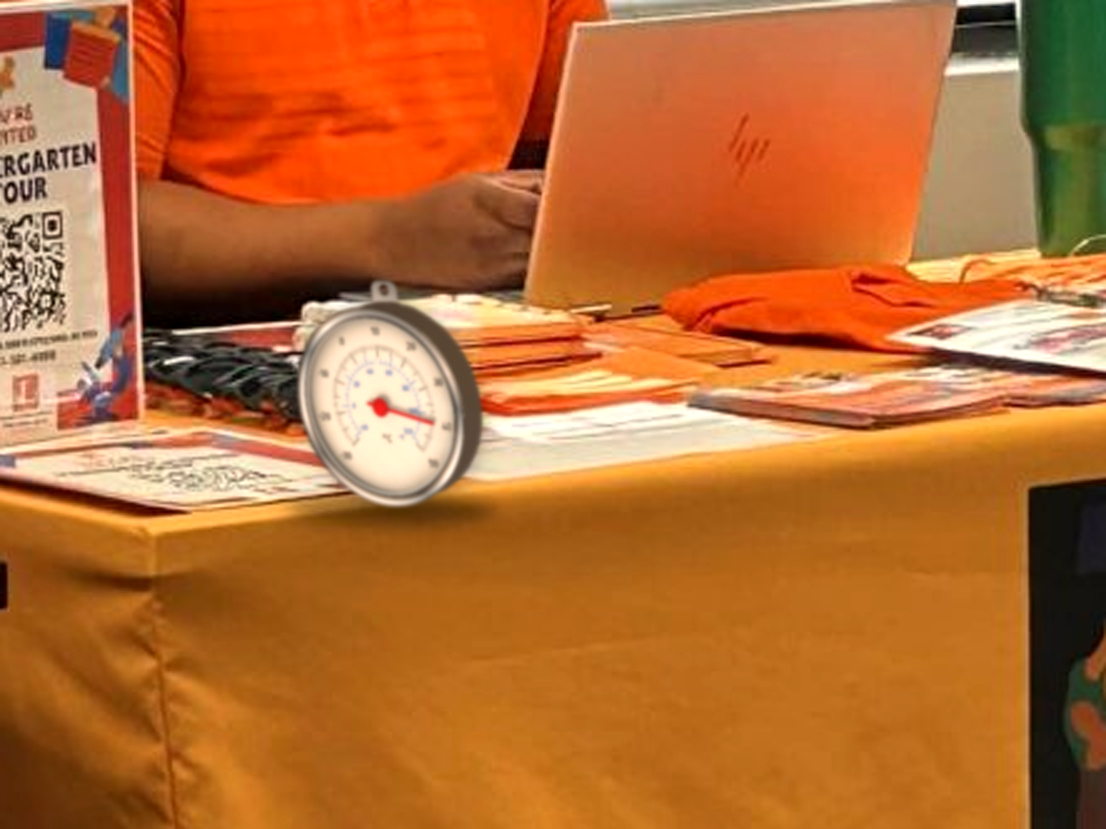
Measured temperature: 40,°C
